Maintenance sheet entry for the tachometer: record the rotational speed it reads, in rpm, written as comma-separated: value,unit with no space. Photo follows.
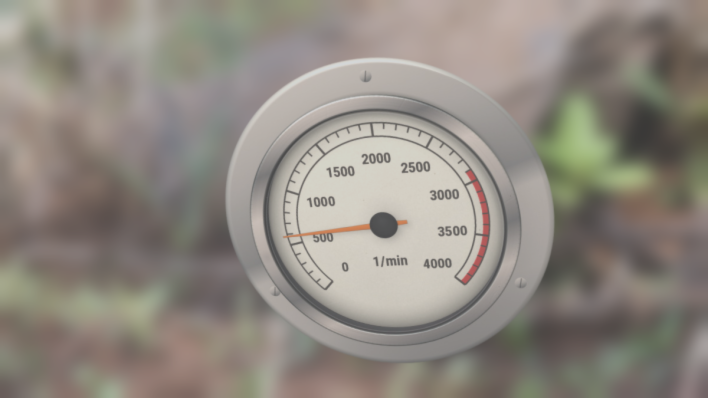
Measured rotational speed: 600,rpm
